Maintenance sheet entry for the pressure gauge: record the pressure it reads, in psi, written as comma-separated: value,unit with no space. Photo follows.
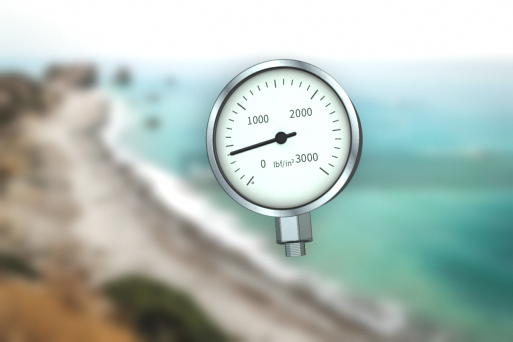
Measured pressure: 400,psi
